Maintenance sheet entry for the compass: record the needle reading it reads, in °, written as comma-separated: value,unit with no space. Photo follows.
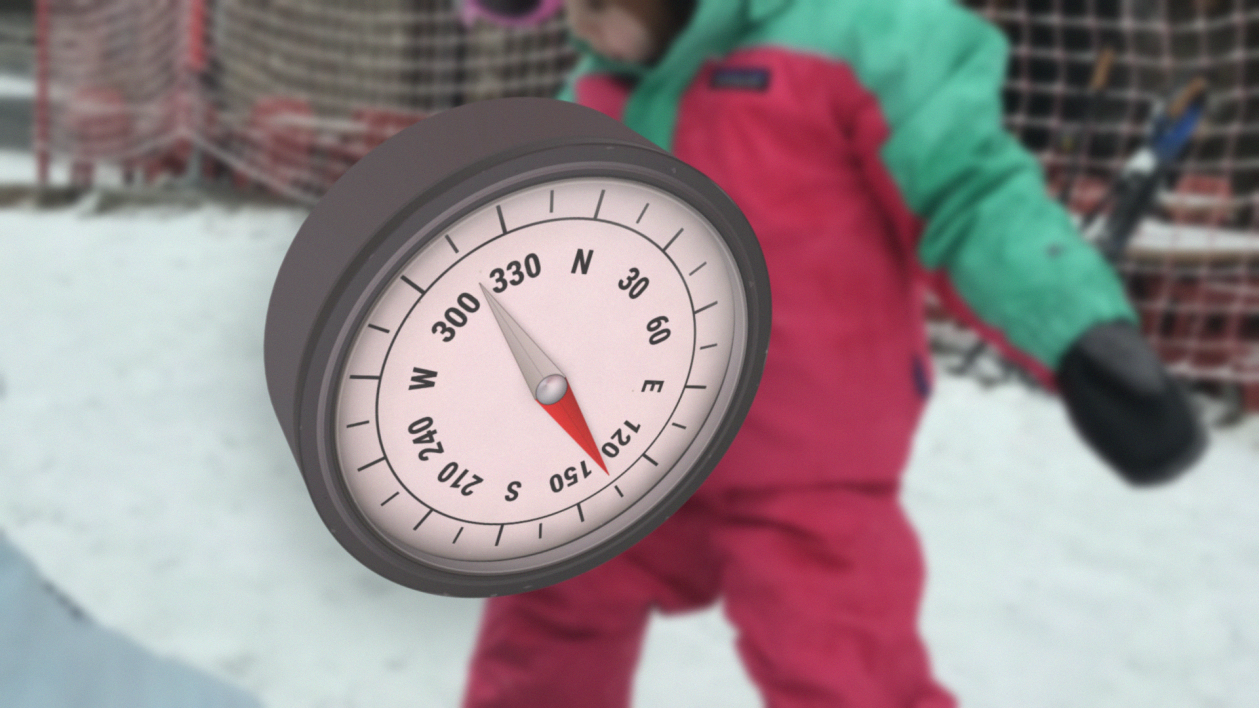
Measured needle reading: 135,°
